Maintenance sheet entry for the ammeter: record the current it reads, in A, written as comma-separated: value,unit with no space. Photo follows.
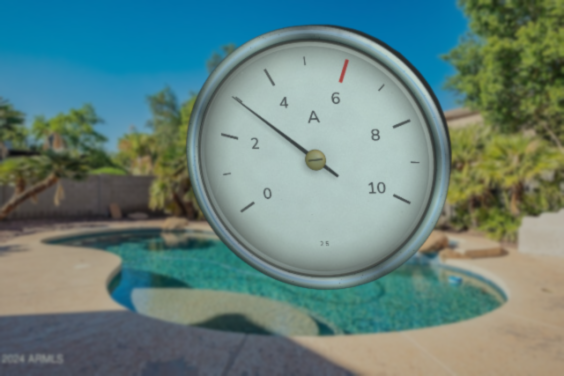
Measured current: 3,A
